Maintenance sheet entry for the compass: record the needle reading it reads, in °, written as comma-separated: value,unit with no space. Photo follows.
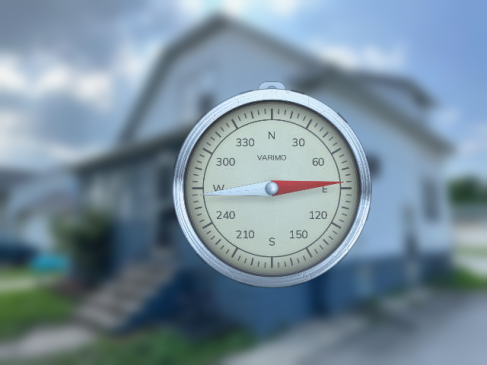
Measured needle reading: 85,°
